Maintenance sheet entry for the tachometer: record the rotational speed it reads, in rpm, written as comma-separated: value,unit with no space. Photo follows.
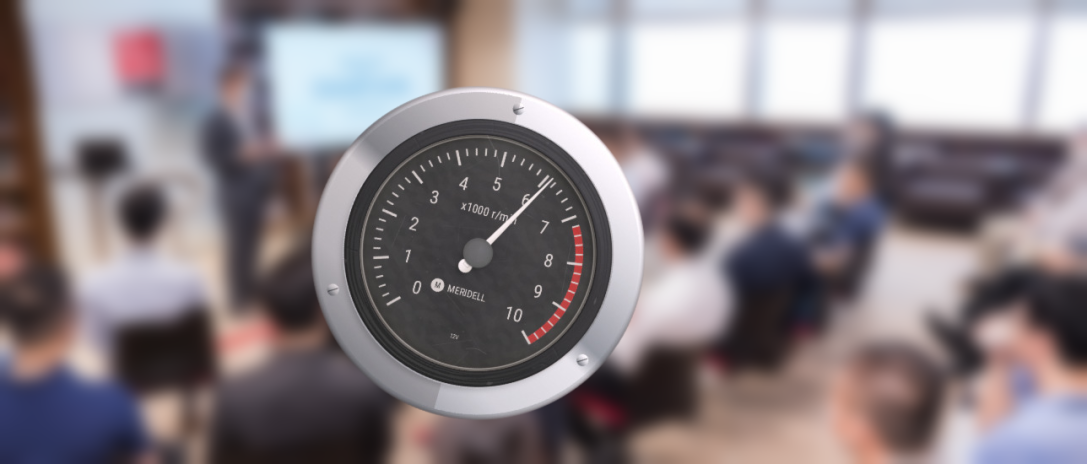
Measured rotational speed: 6100,rpm
